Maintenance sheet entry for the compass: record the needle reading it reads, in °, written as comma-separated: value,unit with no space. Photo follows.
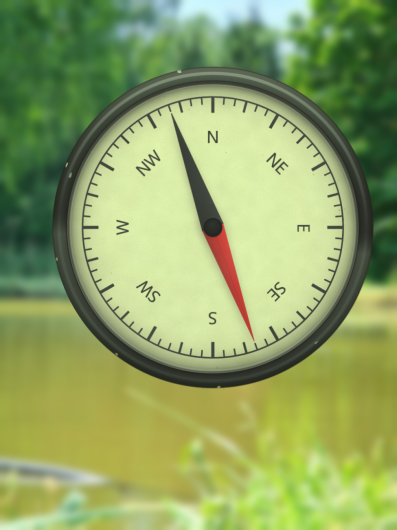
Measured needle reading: 160,°
